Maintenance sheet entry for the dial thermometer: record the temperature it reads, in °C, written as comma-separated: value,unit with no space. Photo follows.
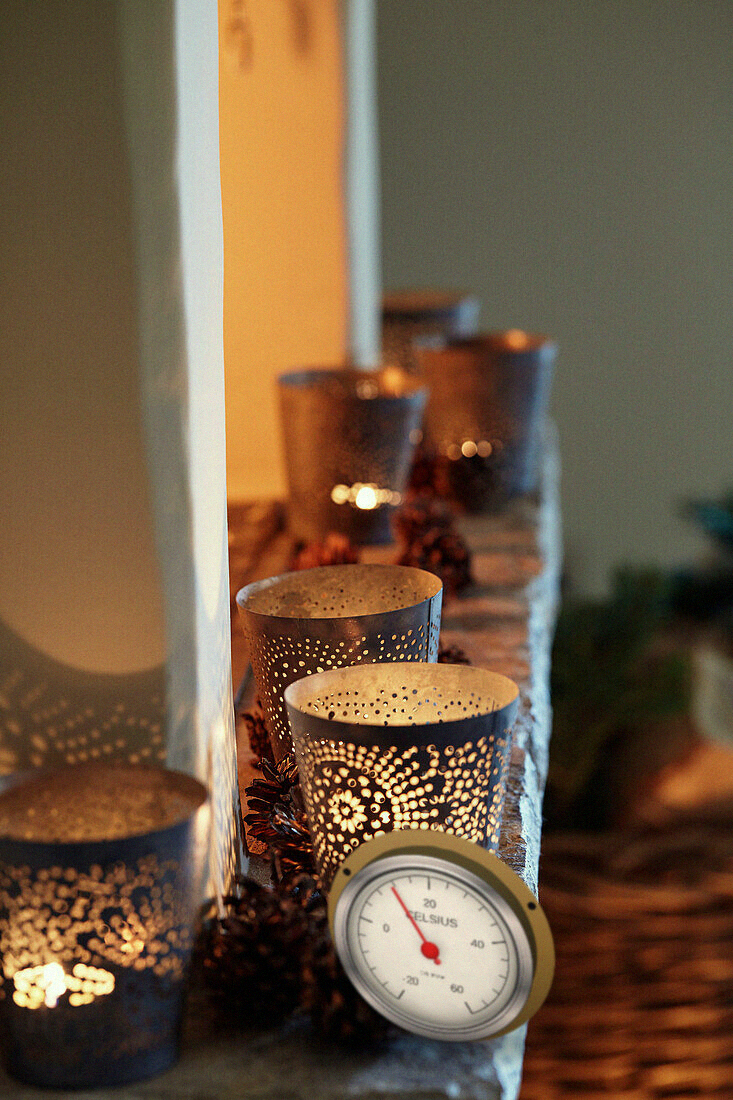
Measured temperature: 12,°C
